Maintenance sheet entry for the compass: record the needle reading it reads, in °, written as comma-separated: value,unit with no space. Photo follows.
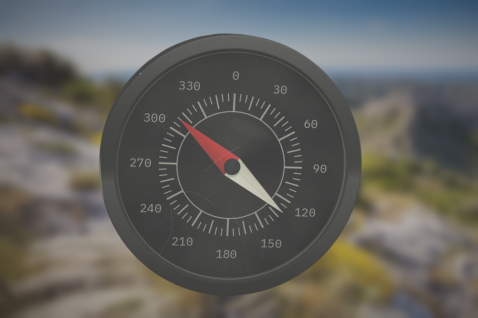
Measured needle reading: 310,°
